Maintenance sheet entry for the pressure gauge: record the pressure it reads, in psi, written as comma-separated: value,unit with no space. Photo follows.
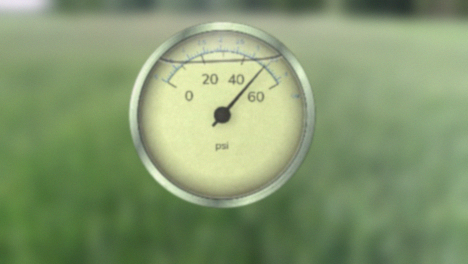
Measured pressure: 50,psi
